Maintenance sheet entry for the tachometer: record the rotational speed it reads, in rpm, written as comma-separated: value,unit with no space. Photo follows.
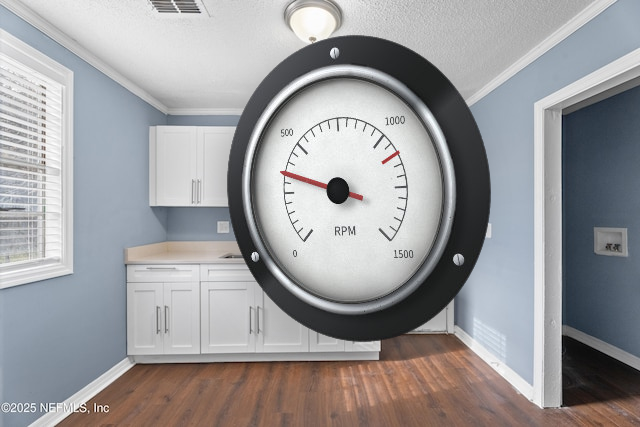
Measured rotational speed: 350,rpm
